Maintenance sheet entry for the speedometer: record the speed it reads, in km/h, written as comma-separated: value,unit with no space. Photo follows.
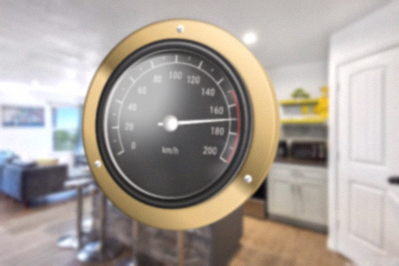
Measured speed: 170,km/h
